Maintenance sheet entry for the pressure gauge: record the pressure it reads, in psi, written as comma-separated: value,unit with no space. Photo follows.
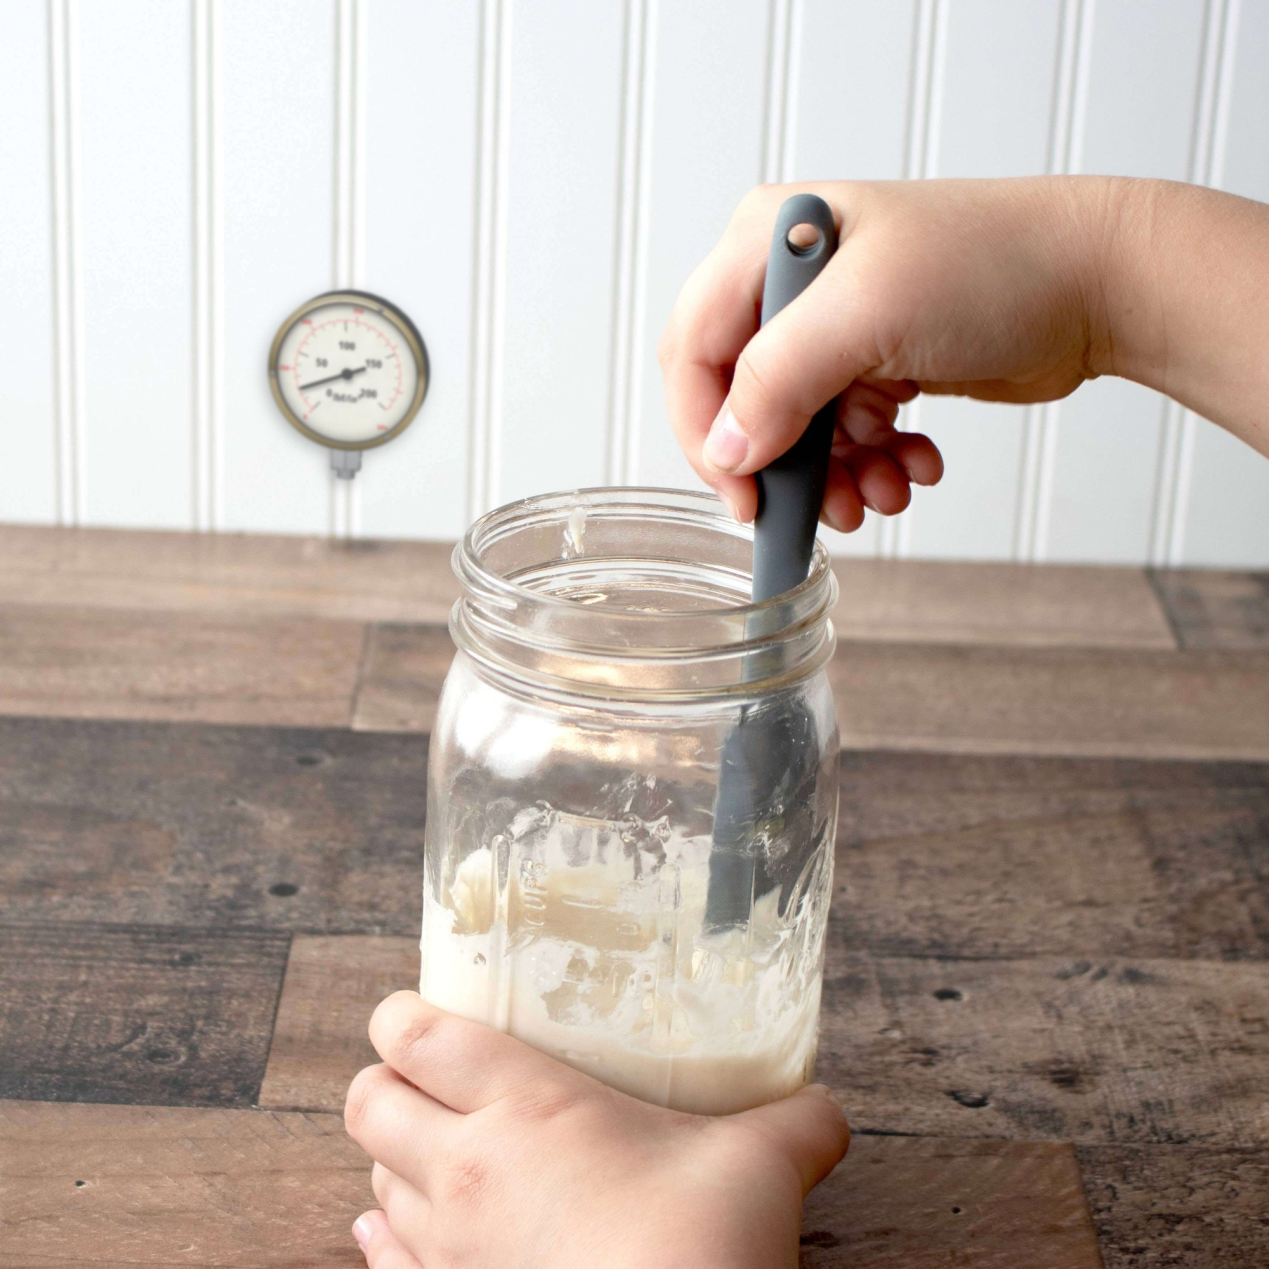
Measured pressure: 20,psi
